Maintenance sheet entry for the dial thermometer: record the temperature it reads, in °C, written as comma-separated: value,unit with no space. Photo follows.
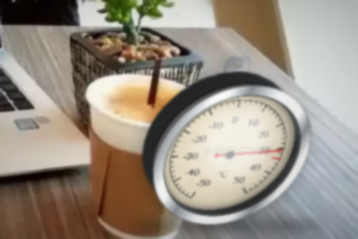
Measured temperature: 30,°C
